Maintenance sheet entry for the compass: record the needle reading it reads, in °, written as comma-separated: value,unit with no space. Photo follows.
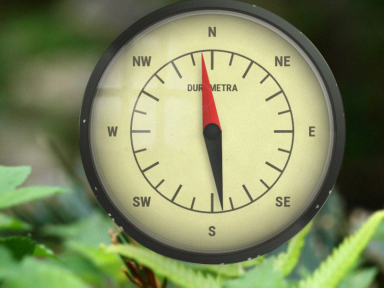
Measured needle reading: 352.5,°
